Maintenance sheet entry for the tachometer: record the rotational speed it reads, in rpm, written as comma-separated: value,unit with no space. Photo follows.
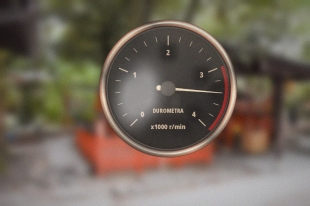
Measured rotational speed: 3400,rpm
